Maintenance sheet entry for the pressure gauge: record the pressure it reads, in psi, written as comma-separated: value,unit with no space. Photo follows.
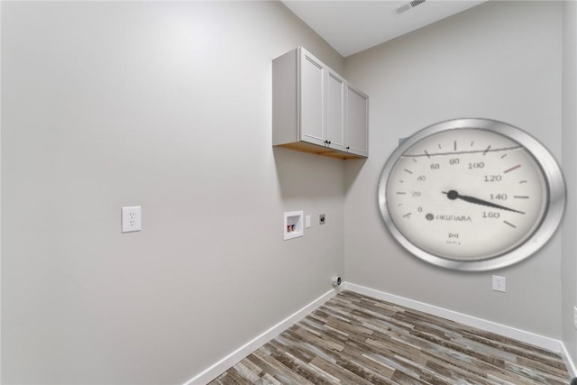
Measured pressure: 150,psi
